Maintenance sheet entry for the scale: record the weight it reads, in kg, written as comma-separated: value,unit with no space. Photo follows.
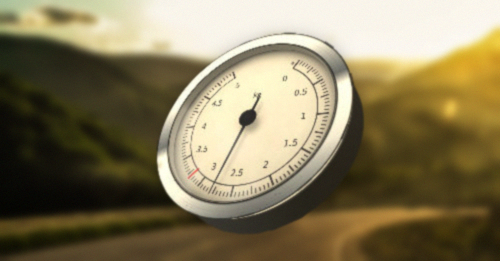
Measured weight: 2.75,kg
